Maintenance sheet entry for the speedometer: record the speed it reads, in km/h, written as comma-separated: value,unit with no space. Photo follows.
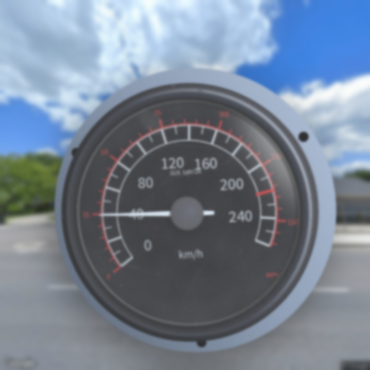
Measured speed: 40,km/h
